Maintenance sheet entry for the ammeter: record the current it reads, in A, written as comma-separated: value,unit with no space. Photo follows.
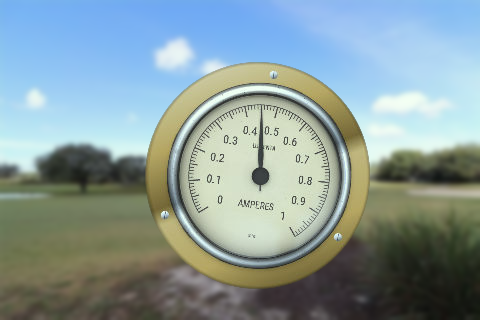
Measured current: 0.45,A
